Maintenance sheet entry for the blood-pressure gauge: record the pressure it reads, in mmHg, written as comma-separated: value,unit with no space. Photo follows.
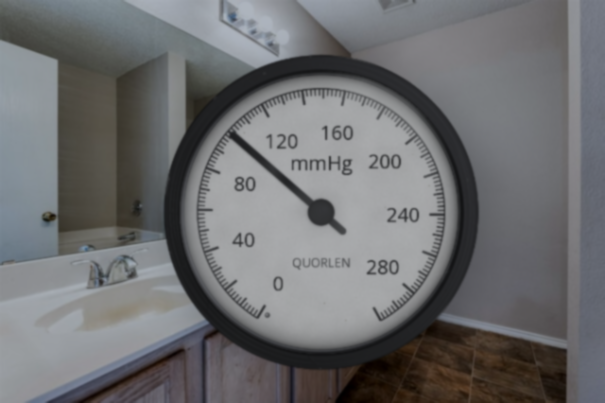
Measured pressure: 100,mmHg
